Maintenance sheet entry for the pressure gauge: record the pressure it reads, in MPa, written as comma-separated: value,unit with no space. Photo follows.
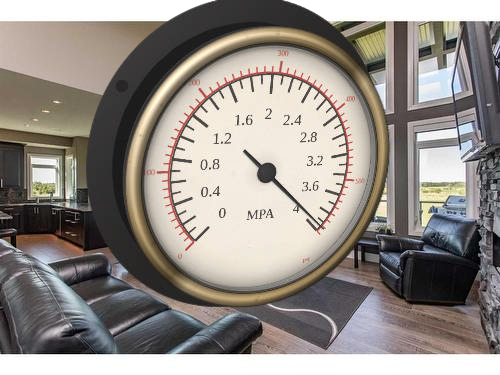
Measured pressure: 3.95,MPa
